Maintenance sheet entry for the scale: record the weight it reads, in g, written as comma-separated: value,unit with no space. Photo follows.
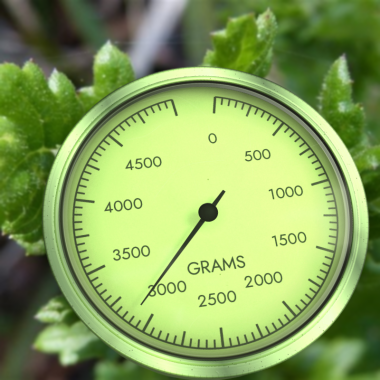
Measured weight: 3100,g
